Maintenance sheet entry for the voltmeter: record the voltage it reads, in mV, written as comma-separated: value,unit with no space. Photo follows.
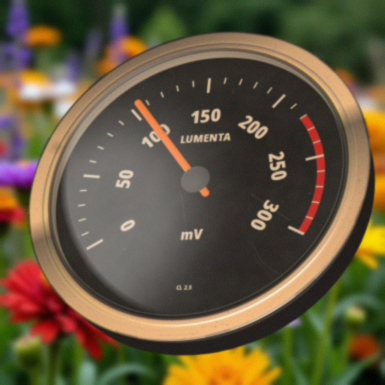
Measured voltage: 105,mV
